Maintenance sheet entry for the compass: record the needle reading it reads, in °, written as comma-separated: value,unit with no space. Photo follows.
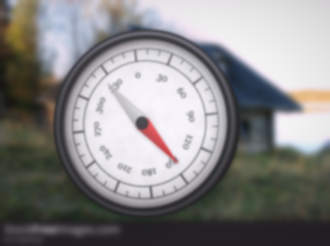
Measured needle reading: 145,°
